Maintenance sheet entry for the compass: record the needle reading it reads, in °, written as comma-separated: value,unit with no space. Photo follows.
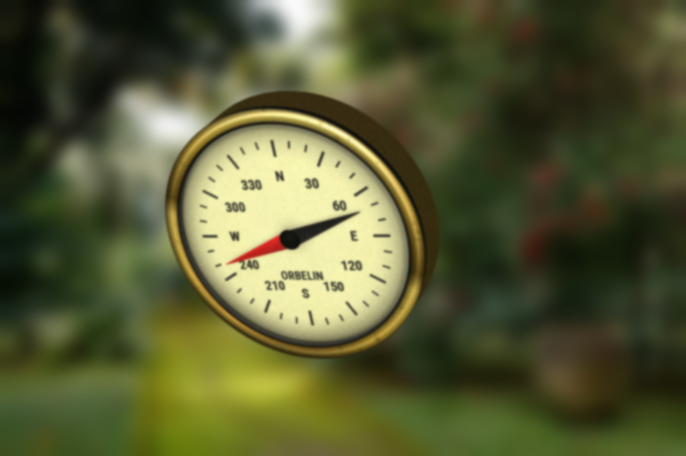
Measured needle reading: 250,°
